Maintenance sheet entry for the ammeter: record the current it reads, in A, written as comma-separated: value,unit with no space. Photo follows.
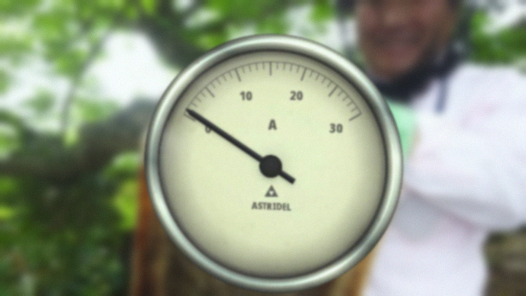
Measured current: 1,A
